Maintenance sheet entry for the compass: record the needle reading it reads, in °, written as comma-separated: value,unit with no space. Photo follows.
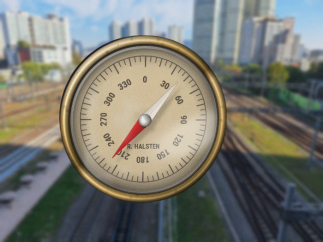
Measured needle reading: 220,°
